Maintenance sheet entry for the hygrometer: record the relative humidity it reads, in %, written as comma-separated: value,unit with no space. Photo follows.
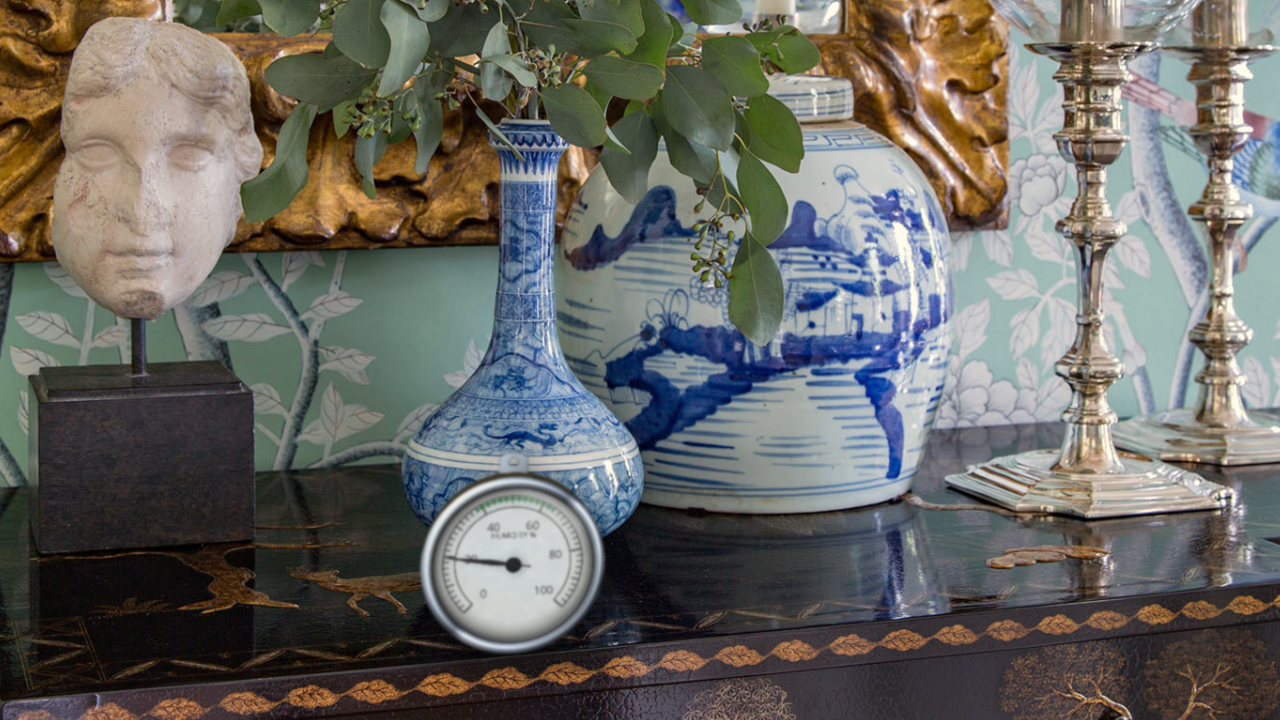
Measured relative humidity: 20,%
